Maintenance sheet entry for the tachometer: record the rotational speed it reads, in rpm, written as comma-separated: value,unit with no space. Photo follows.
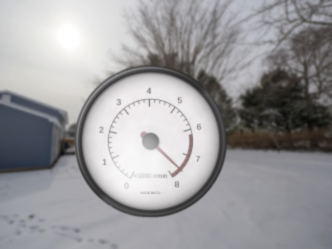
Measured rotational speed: 7600,rpm
